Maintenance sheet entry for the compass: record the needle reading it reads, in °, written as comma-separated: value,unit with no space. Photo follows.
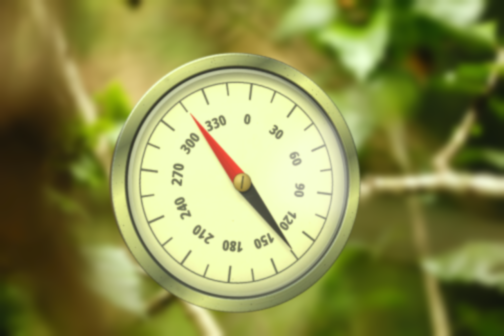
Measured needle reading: 315,°
